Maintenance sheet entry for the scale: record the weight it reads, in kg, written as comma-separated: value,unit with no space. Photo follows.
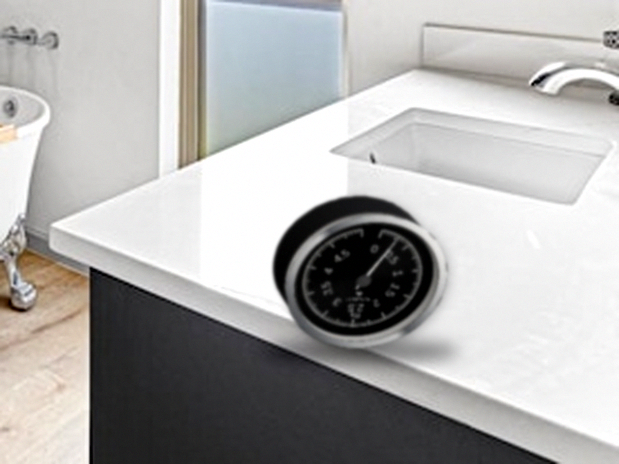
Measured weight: 0.25,kg
